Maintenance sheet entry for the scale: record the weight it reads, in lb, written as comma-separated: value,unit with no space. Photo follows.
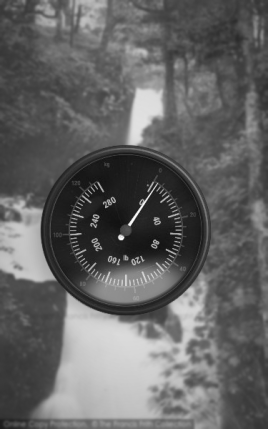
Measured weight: 4,lb
